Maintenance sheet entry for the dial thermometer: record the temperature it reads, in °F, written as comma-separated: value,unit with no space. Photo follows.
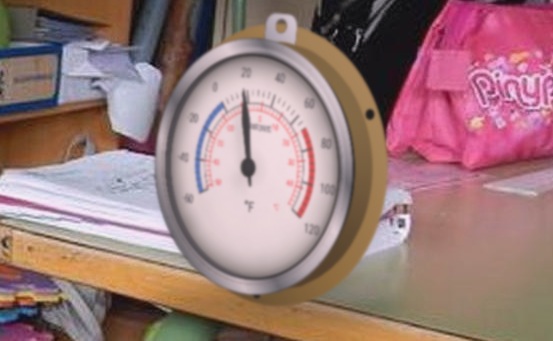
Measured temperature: 20,°F
